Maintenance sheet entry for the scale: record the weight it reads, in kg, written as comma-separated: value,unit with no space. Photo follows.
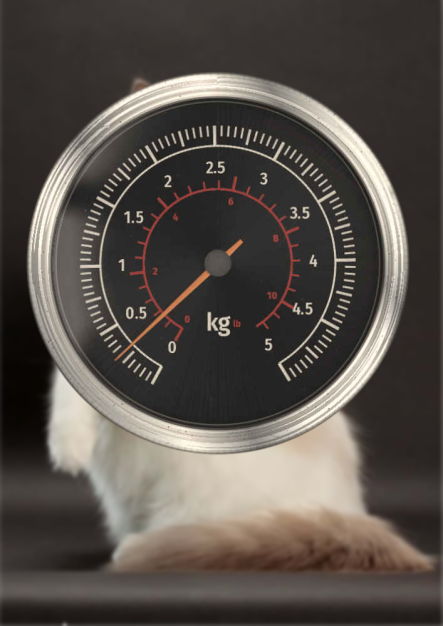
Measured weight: 0.3,kg
